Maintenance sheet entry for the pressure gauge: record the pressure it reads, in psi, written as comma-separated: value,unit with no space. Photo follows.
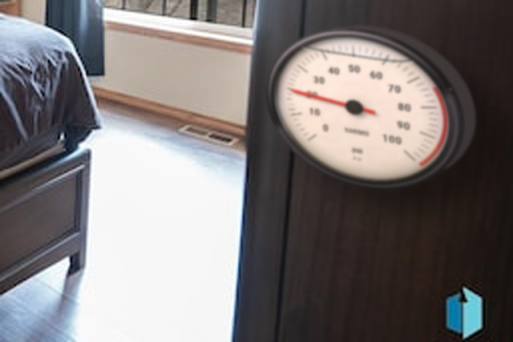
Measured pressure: 20,psi
